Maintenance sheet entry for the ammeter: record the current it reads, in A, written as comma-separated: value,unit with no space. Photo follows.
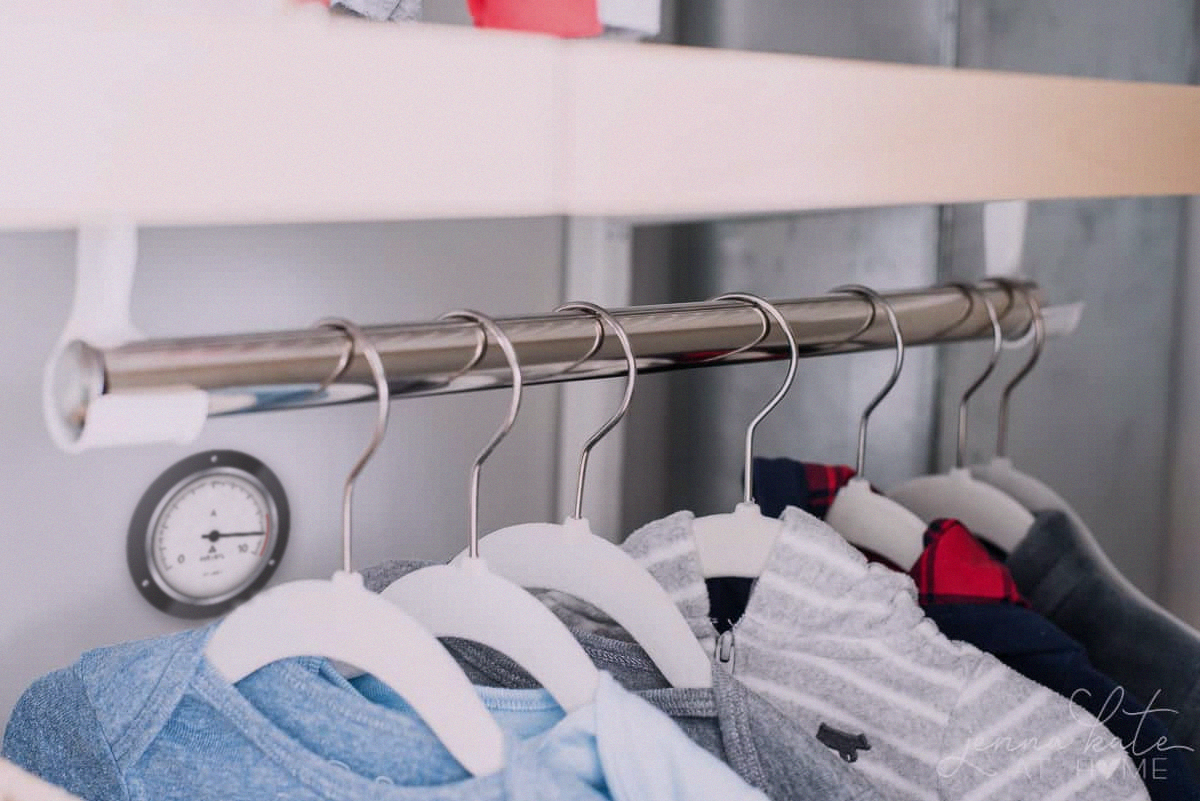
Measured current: 9,A
